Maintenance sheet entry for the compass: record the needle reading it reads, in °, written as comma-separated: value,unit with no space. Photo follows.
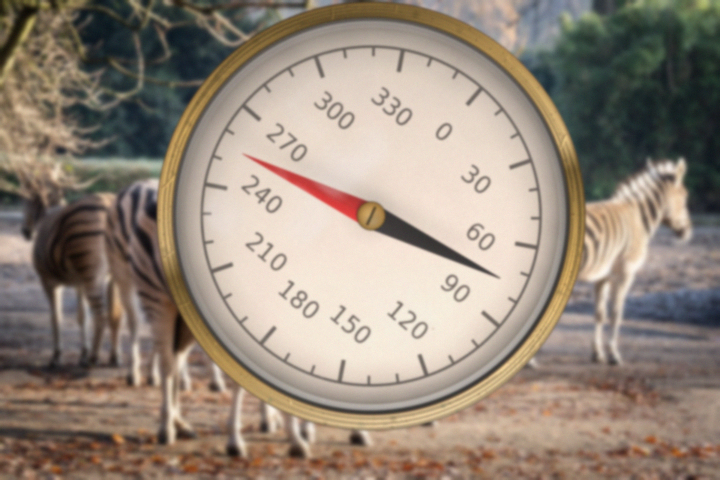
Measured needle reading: 255,°
